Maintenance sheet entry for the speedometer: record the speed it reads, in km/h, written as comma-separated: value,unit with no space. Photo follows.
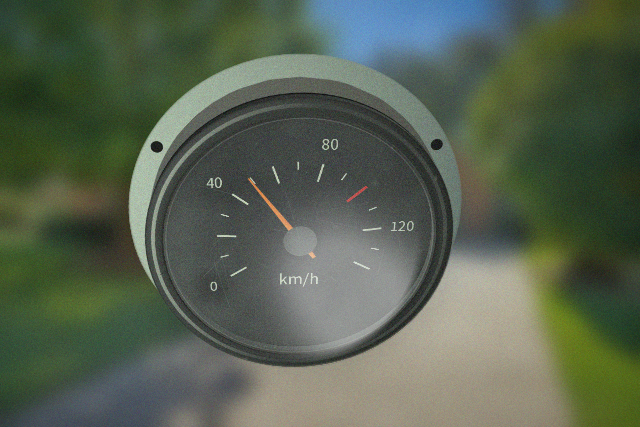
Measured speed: 50,km/h
